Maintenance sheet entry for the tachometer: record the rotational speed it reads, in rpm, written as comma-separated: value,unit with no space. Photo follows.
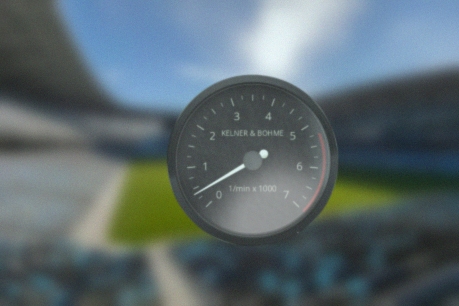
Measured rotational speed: 375,rpm
